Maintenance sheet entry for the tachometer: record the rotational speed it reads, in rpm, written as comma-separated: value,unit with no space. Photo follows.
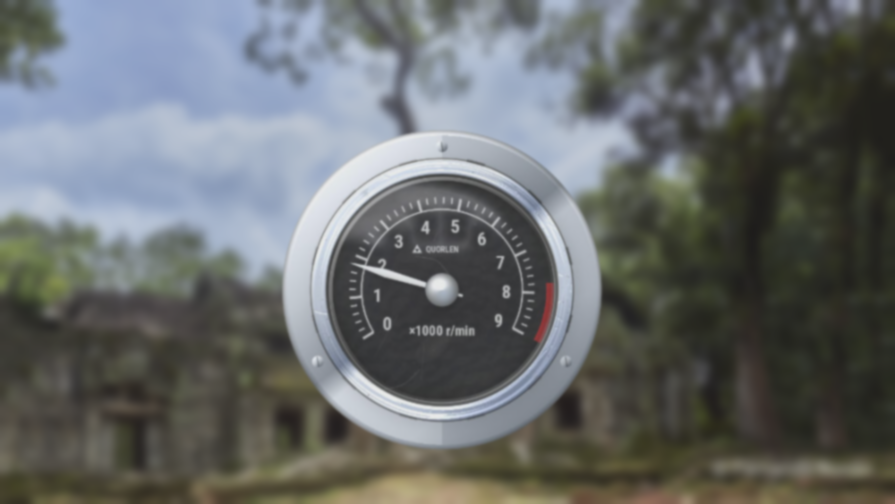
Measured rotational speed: 1800,rpm
